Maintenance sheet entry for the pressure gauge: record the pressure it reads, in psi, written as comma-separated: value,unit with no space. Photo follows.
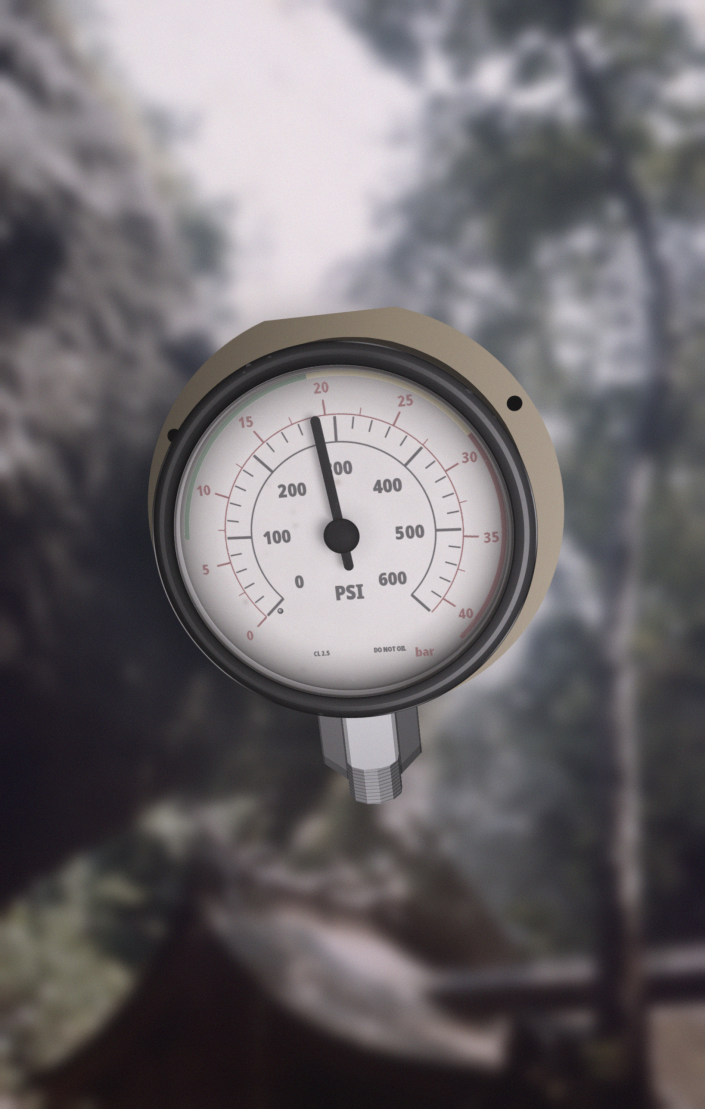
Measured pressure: 280,psi
